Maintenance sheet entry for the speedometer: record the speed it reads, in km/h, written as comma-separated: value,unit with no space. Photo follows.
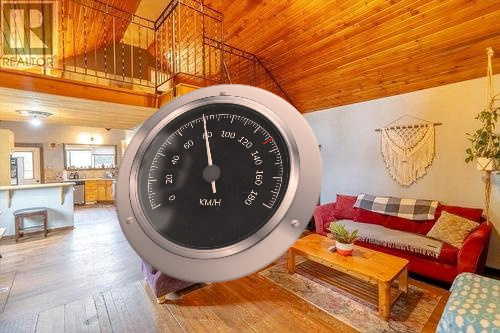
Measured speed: 80,km/h
